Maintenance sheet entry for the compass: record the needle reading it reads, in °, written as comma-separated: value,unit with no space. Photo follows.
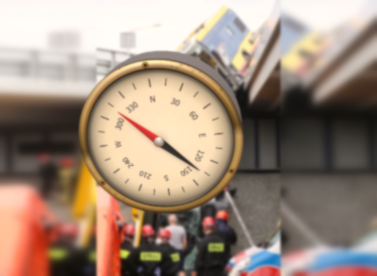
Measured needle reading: 315,°
